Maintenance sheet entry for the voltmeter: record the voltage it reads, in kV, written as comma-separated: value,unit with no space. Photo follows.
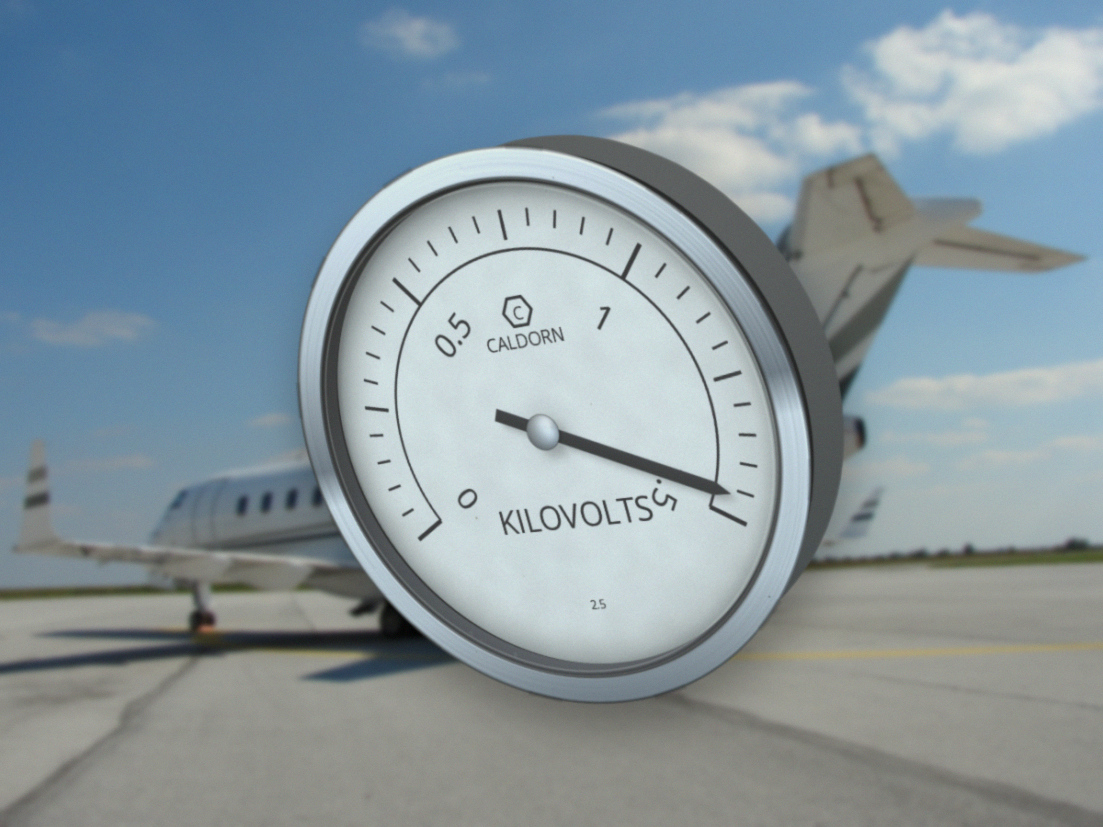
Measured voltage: 1.45,kV
